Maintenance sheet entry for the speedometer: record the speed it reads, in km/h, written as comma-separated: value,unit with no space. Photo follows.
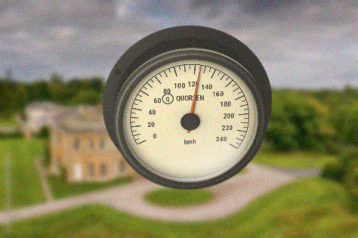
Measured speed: 125,km/h
